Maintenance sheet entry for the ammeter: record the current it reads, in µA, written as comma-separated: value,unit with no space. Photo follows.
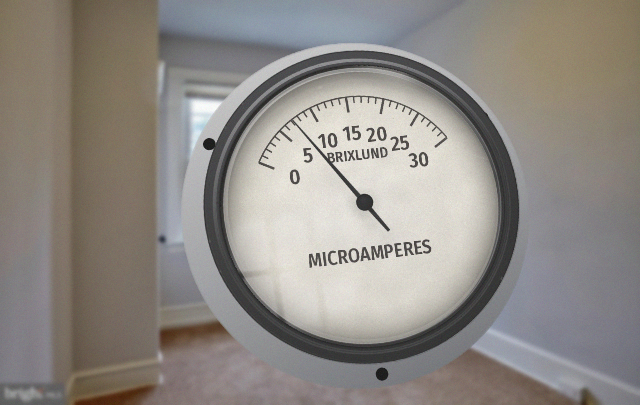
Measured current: 7,µA
